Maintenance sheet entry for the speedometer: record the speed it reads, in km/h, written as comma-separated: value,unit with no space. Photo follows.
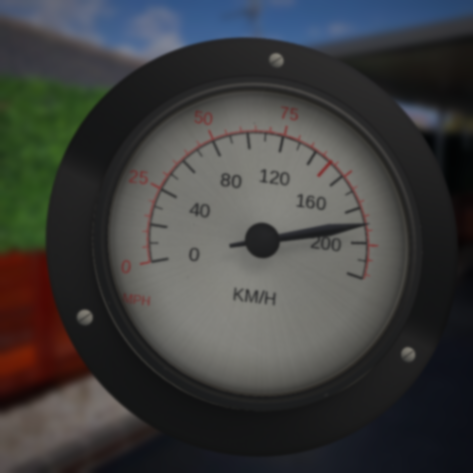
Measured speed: 190,km/h
